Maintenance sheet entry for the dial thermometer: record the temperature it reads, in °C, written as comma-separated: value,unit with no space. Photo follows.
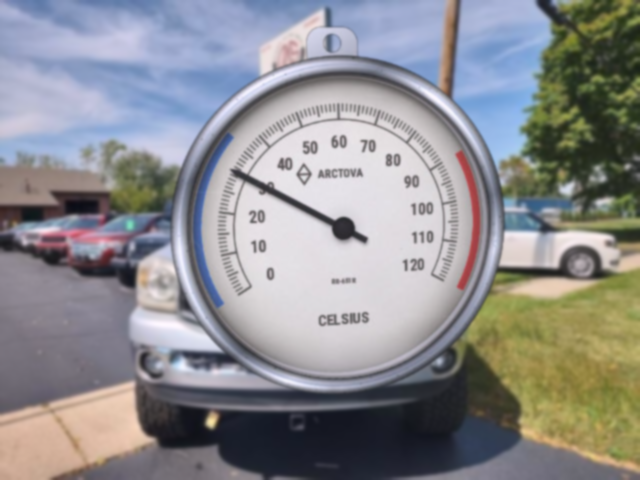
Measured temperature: 30,°C
